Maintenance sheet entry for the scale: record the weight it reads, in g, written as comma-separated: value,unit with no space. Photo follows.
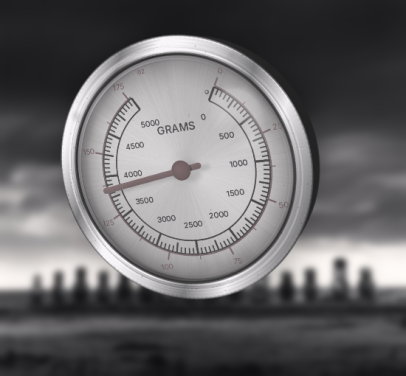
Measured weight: 3850,g
